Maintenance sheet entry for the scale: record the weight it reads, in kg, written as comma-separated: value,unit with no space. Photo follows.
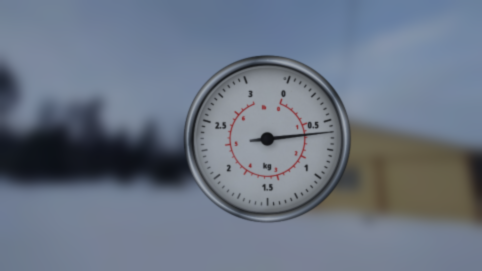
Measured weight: 0.6,kg
